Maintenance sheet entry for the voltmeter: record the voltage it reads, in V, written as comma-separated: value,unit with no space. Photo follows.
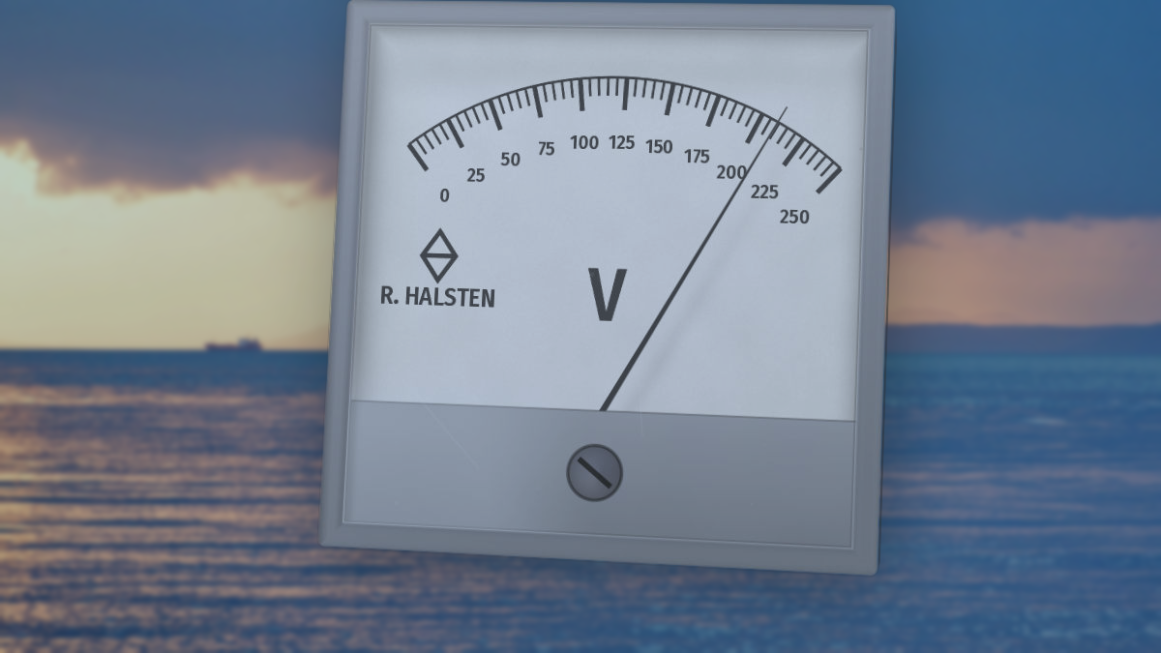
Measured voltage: 210,V
